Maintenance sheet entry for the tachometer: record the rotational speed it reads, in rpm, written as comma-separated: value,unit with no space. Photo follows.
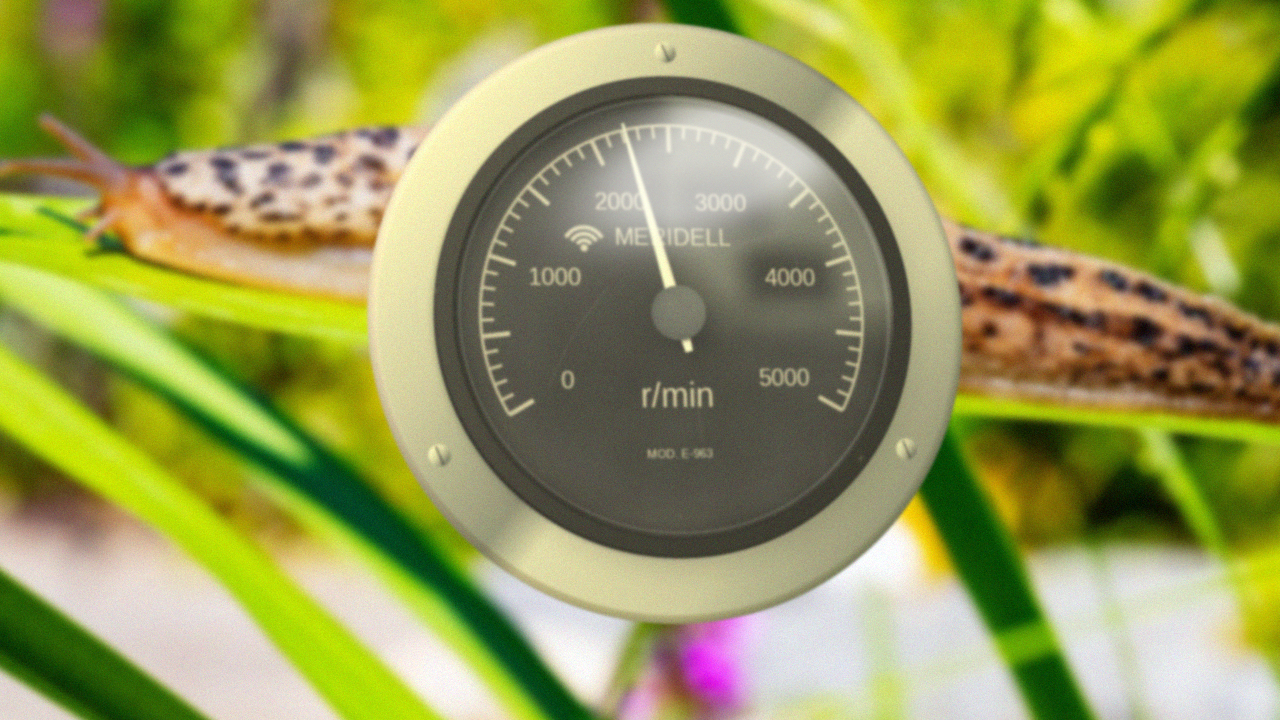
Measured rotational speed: 2200,rpm
